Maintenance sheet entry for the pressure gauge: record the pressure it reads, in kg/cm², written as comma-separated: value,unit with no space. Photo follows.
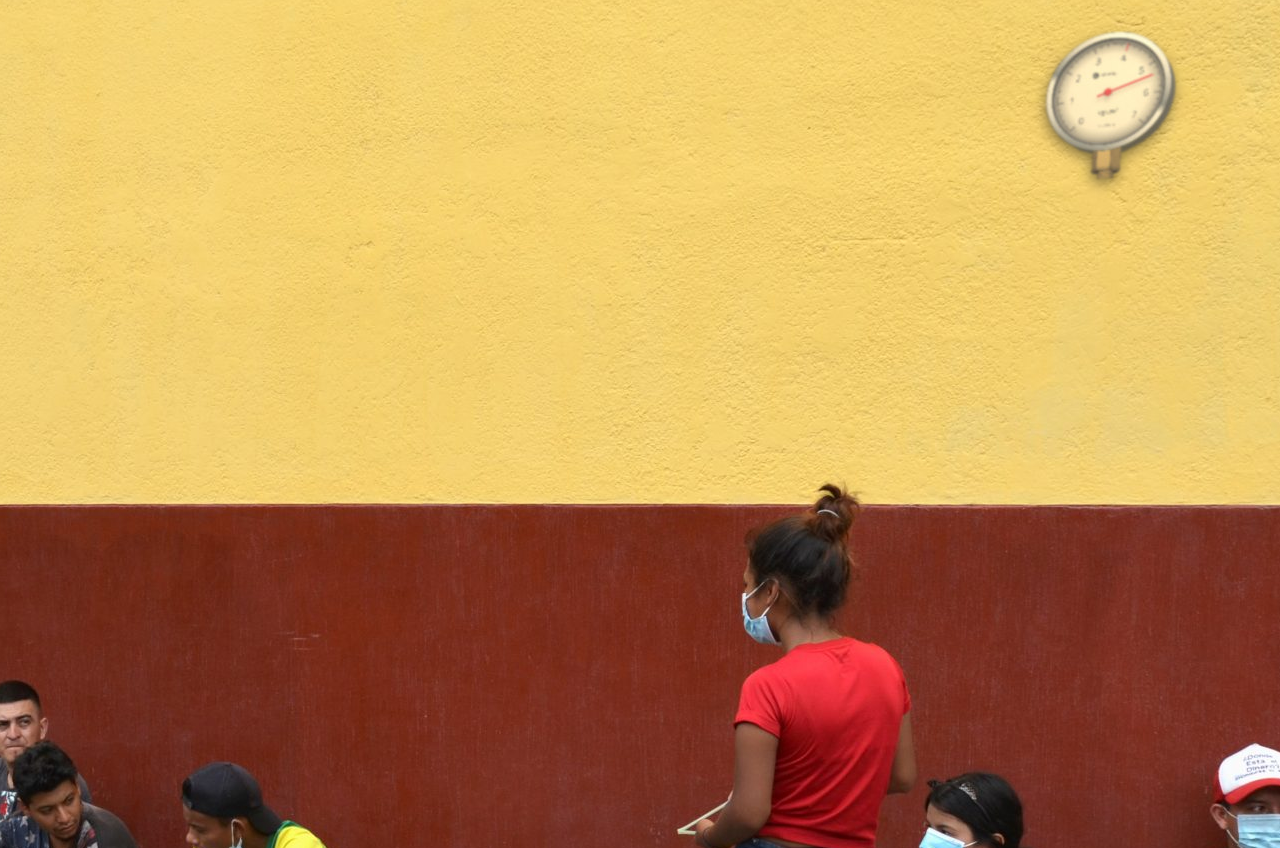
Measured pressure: 5.4,kg/cm²
